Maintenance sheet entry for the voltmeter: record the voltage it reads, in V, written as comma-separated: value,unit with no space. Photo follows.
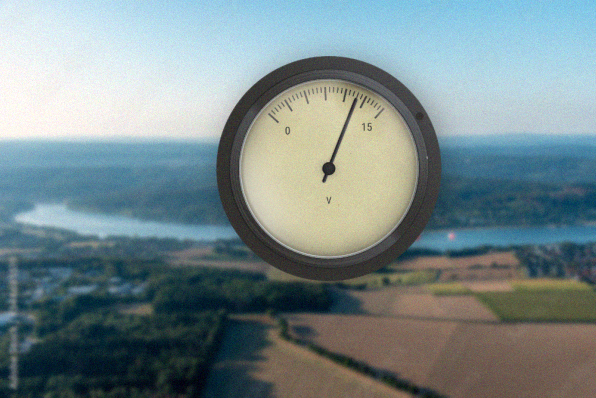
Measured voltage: 11.5,V
